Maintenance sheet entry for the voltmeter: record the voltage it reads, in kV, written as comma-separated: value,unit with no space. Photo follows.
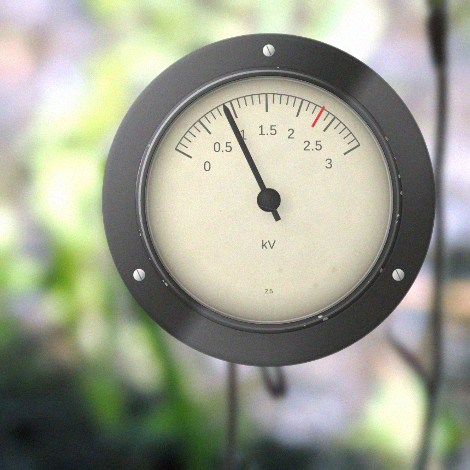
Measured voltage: 0.9,kV
